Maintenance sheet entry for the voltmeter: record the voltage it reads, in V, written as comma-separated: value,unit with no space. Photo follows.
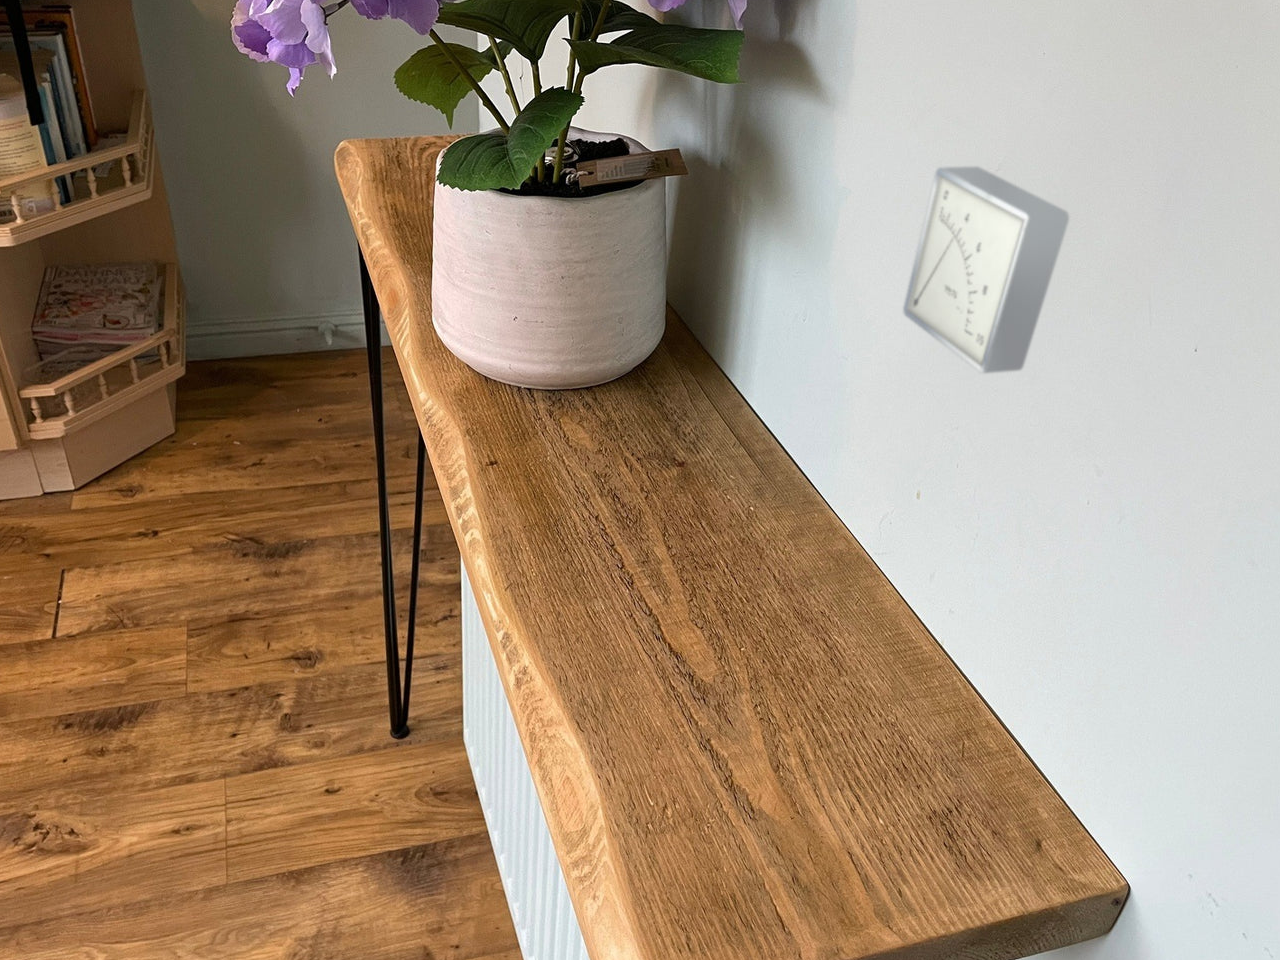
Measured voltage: 4,V
